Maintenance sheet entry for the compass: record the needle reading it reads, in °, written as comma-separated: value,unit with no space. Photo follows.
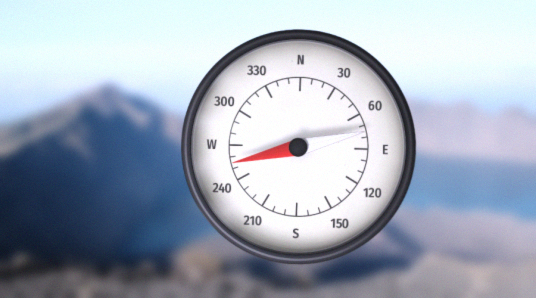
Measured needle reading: 255,°
